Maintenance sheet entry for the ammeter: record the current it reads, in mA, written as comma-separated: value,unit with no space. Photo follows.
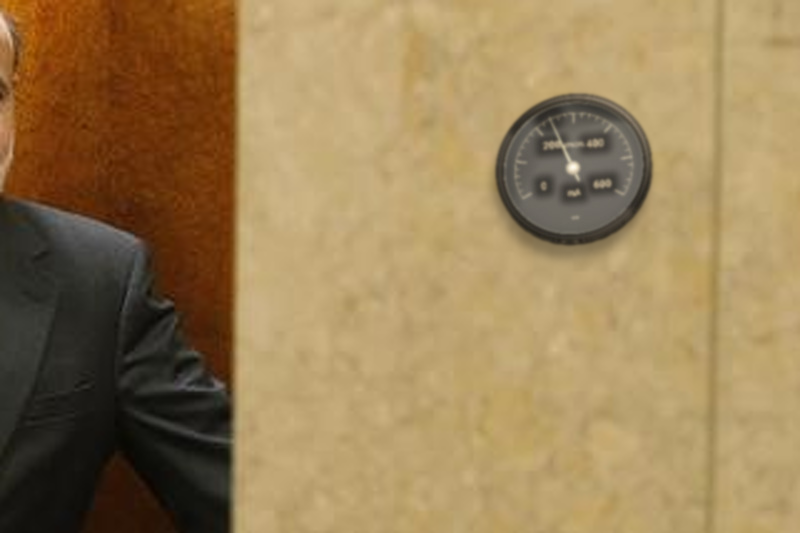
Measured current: 240,mA
